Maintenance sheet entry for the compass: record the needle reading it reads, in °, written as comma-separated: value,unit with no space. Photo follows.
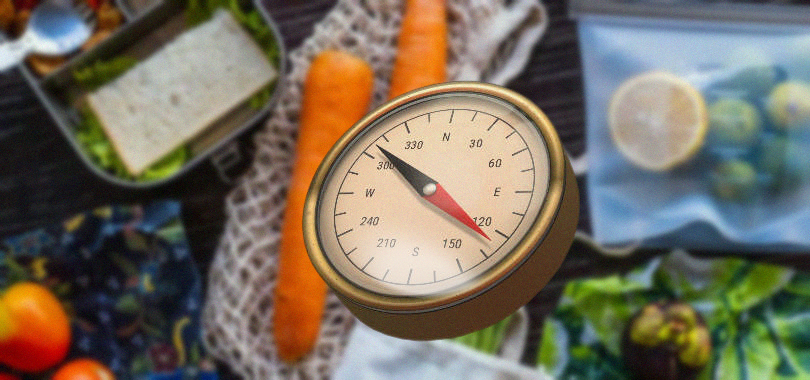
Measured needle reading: 127.5,°
